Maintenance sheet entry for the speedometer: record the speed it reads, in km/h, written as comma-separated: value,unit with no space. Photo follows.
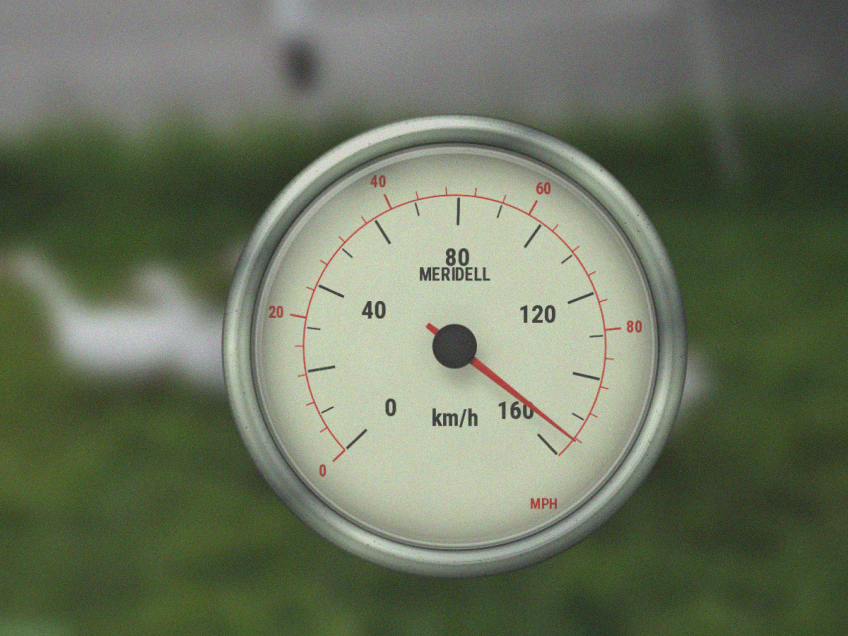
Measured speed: 155,km/h
